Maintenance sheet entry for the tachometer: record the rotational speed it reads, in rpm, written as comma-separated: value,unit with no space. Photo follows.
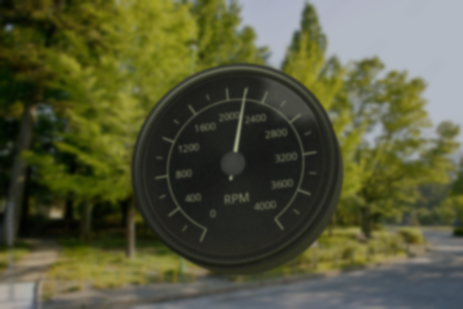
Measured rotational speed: 2200,rpm
